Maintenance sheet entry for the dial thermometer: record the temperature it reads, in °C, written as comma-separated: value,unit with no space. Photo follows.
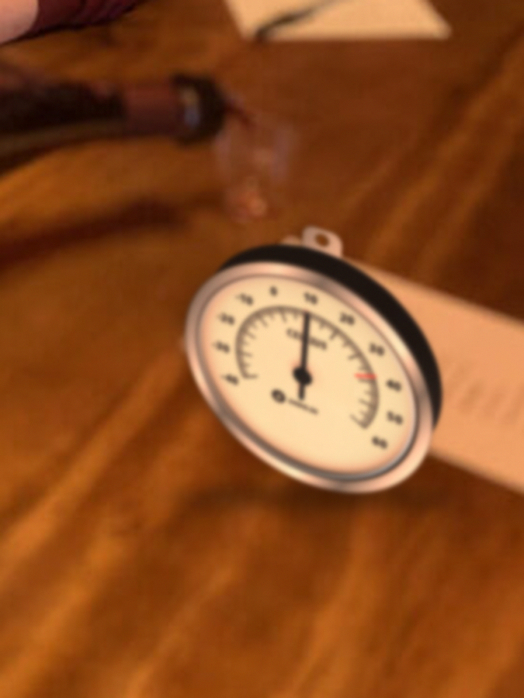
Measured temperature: 10,°C
